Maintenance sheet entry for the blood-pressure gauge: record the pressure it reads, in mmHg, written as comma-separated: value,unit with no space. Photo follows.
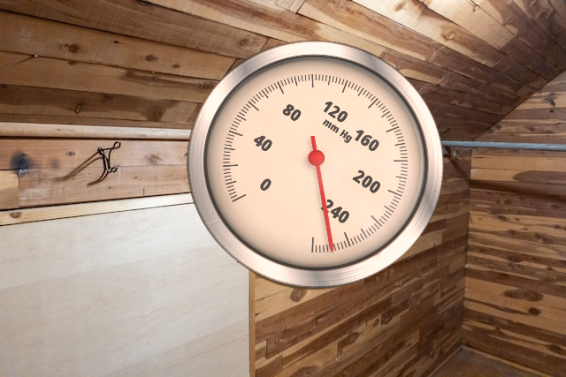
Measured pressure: 250,mmHg
